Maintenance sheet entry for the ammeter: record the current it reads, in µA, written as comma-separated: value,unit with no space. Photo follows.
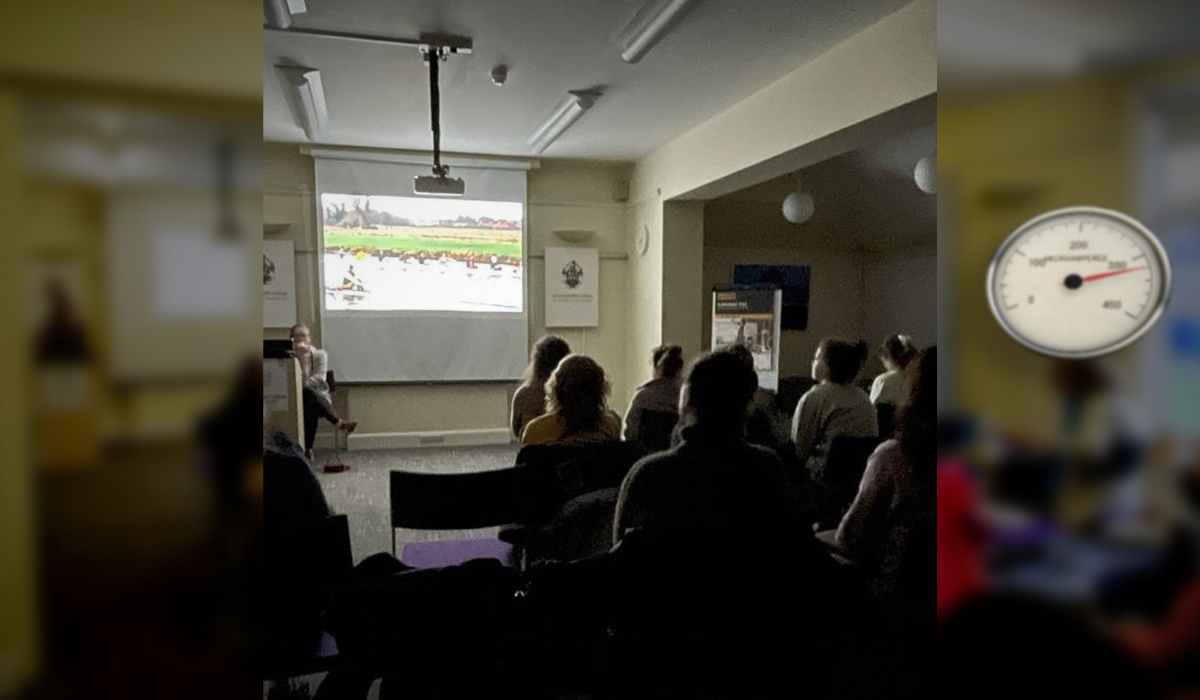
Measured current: 320,µA
